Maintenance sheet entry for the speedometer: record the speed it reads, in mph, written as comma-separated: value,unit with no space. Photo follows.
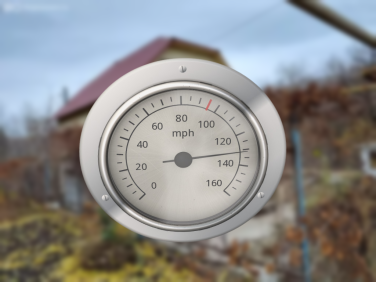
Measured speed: 130,mph
